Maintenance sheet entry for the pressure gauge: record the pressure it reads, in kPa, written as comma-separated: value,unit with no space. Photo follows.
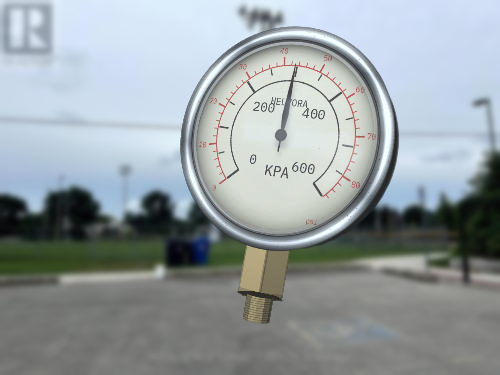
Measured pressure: 300,kPa
